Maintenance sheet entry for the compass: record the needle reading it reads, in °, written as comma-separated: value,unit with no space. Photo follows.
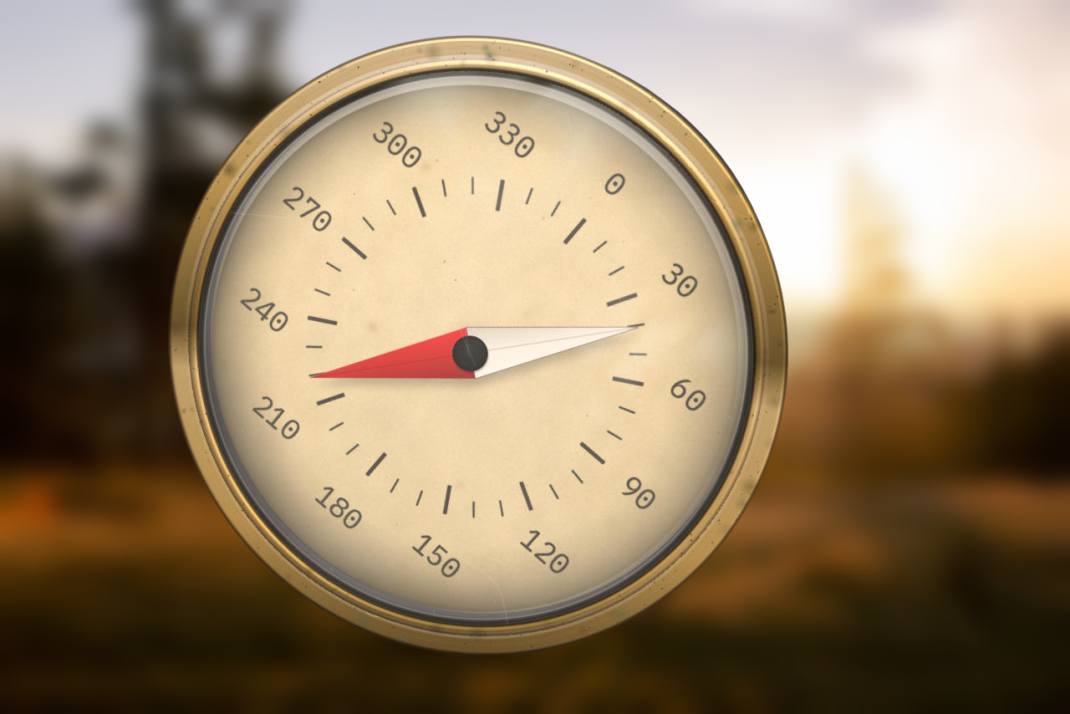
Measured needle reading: 220,°
